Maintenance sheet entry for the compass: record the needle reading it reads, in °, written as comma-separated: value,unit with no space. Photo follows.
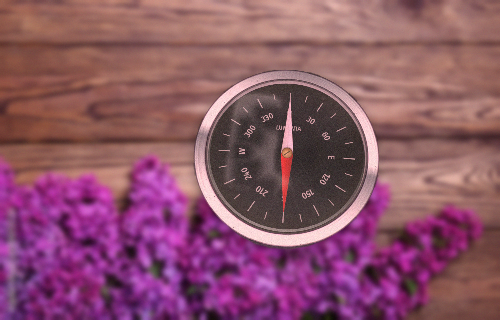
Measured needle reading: 180,°
